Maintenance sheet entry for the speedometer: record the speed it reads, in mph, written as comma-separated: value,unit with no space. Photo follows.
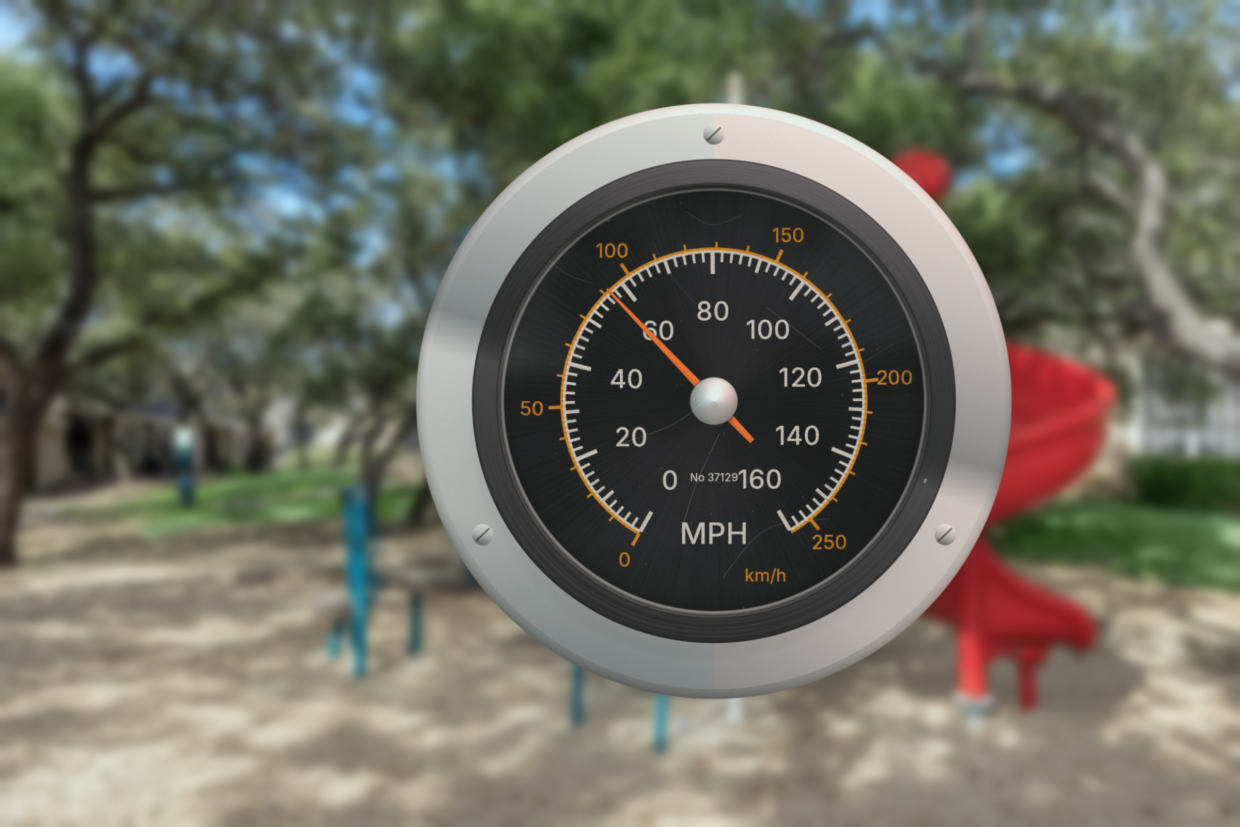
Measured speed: 57,mph
